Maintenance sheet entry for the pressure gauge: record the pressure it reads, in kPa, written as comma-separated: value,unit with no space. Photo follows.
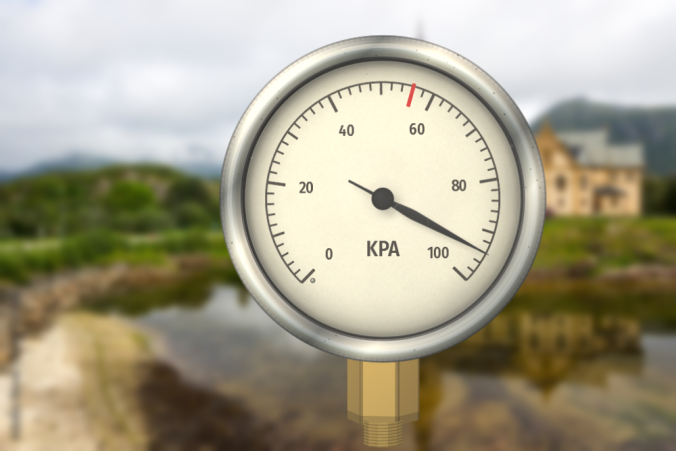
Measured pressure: 94,kPa
